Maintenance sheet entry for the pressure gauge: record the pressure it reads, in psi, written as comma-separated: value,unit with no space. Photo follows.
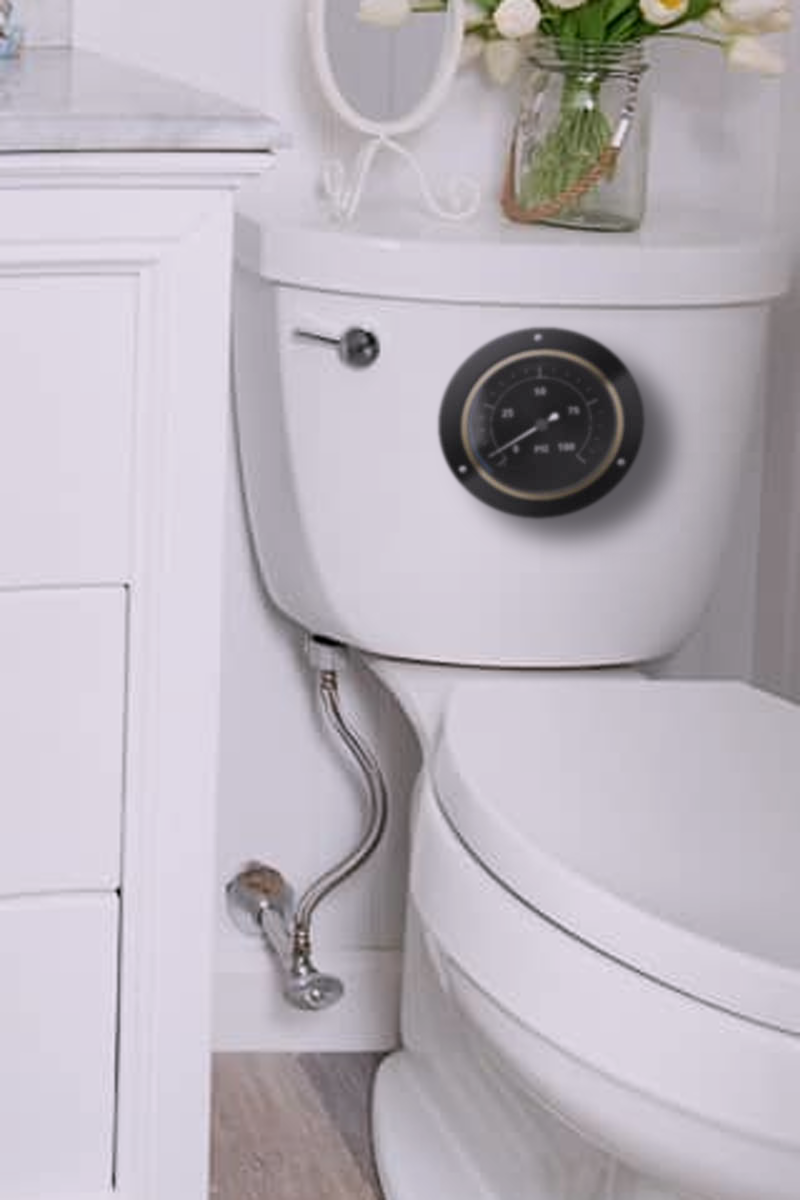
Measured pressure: 5,psi
